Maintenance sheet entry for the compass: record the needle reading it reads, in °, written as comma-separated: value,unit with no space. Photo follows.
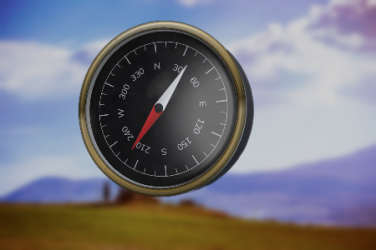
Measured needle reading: 220,°
